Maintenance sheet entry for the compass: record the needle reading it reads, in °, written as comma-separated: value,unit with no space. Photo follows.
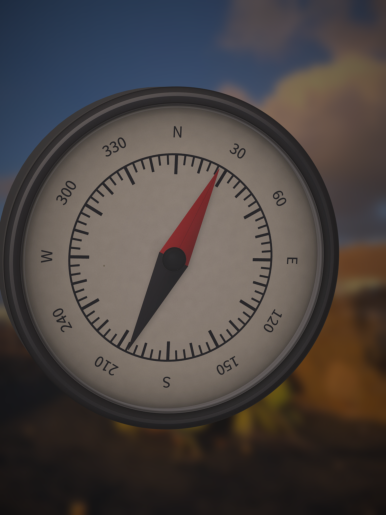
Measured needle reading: 25,°
